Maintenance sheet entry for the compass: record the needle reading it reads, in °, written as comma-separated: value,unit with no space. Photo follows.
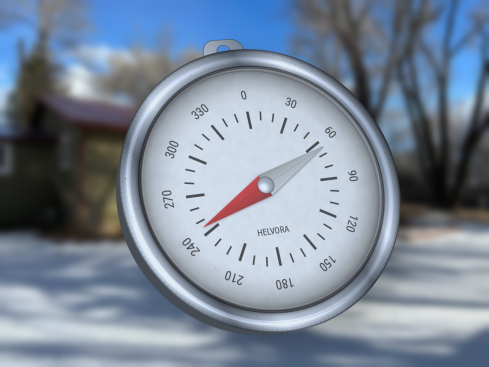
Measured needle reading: 245,°
